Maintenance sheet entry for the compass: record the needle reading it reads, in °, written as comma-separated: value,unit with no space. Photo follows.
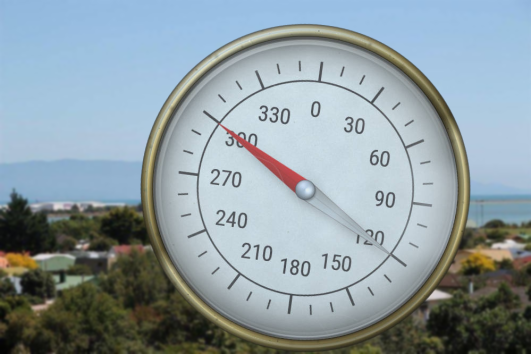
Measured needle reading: 300,°
